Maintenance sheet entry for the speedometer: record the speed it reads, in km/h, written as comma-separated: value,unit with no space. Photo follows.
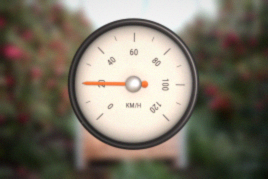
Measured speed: 20,km/h
